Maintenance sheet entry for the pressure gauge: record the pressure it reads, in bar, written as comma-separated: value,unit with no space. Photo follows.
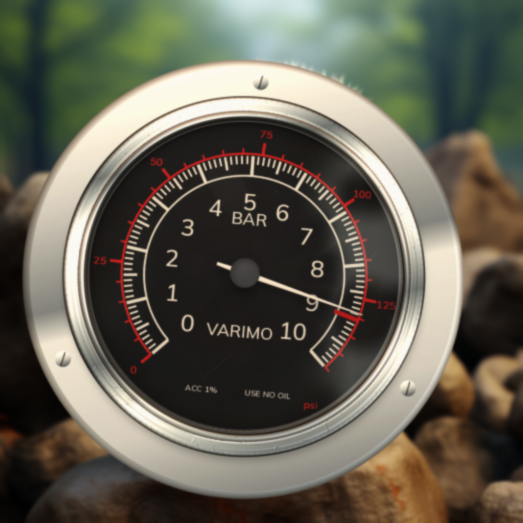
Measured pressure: 8.9,bar
